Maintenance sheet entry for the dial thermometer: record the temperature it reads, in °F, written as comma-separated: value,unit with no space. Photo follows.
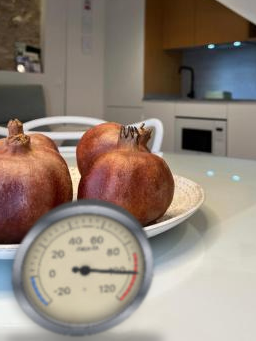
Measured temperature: 100,°F
